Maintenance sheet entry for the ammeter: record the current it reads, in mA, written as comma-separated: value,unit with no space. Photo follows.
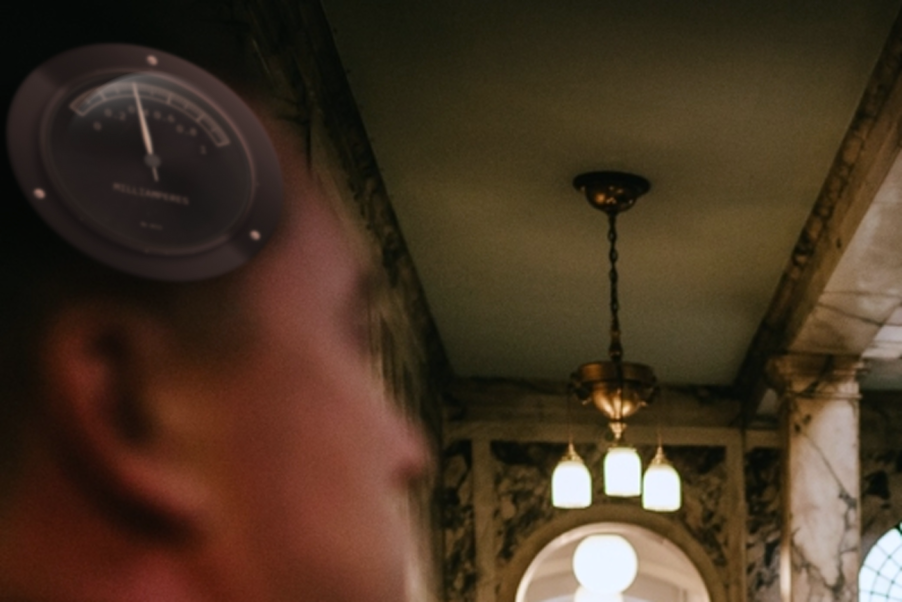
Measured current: 0.4,mA
